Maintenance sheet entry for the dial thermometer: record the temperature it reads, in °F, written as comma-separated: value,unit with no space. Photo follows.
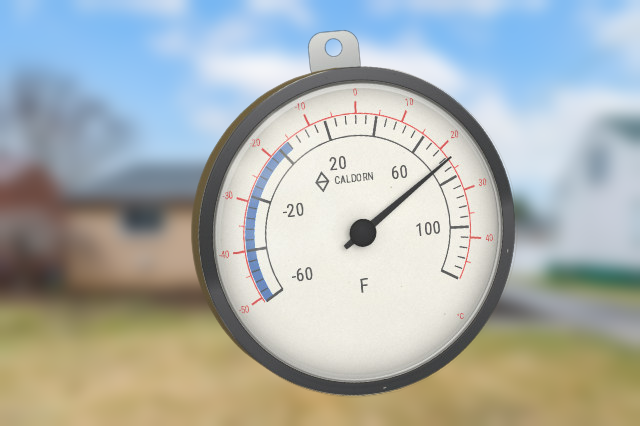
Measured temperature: 72,°F
